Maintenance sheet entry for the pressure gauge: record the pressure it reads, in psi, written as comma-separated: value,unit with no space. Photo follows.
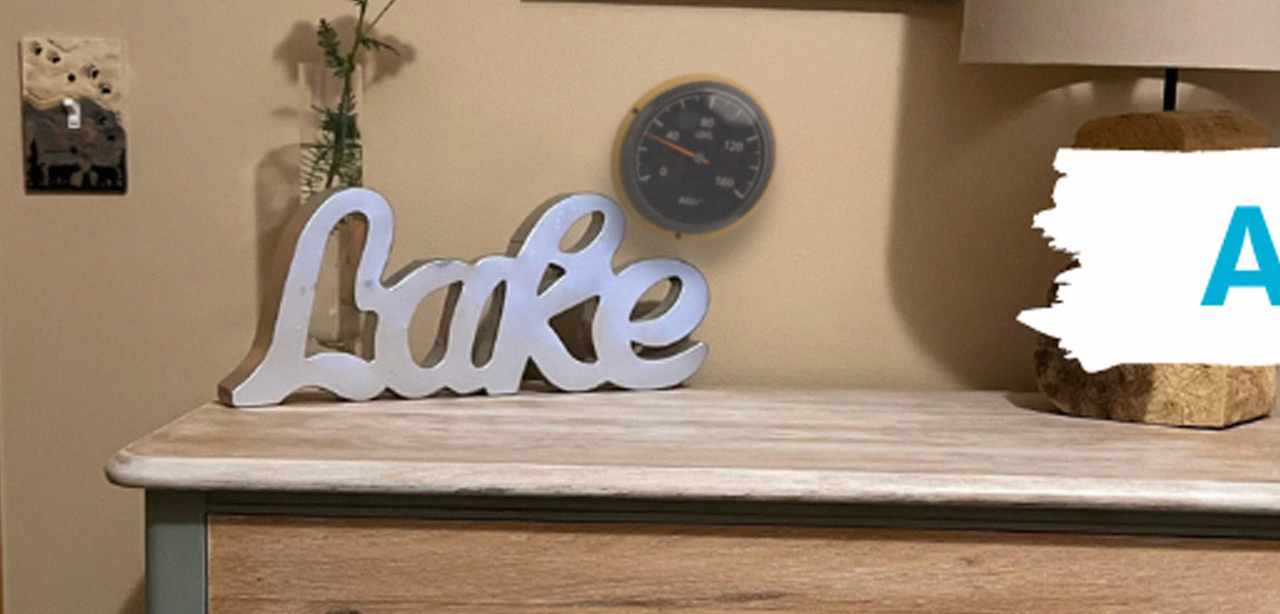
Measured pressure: 30,psi
